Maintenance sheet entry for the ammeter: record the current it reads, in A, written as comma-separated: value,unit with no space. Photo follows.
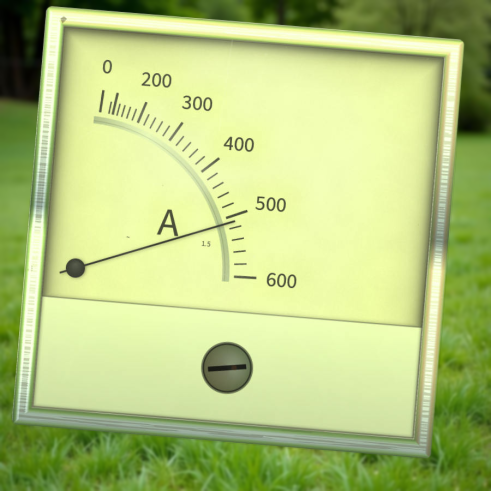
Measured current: 510,A
